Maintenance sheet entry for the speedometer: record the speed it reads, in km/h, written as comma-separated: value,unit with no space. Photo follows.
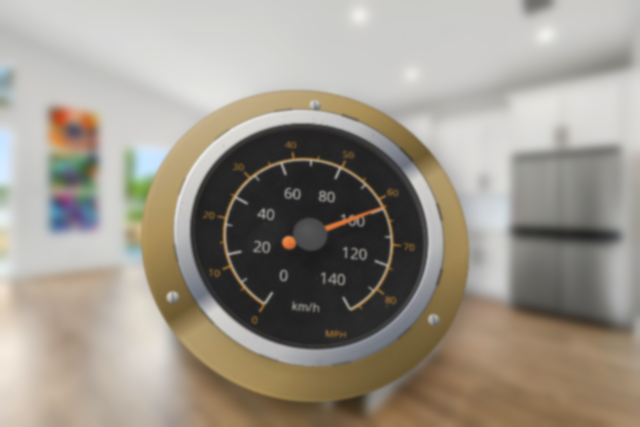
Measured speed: 100,km/h
